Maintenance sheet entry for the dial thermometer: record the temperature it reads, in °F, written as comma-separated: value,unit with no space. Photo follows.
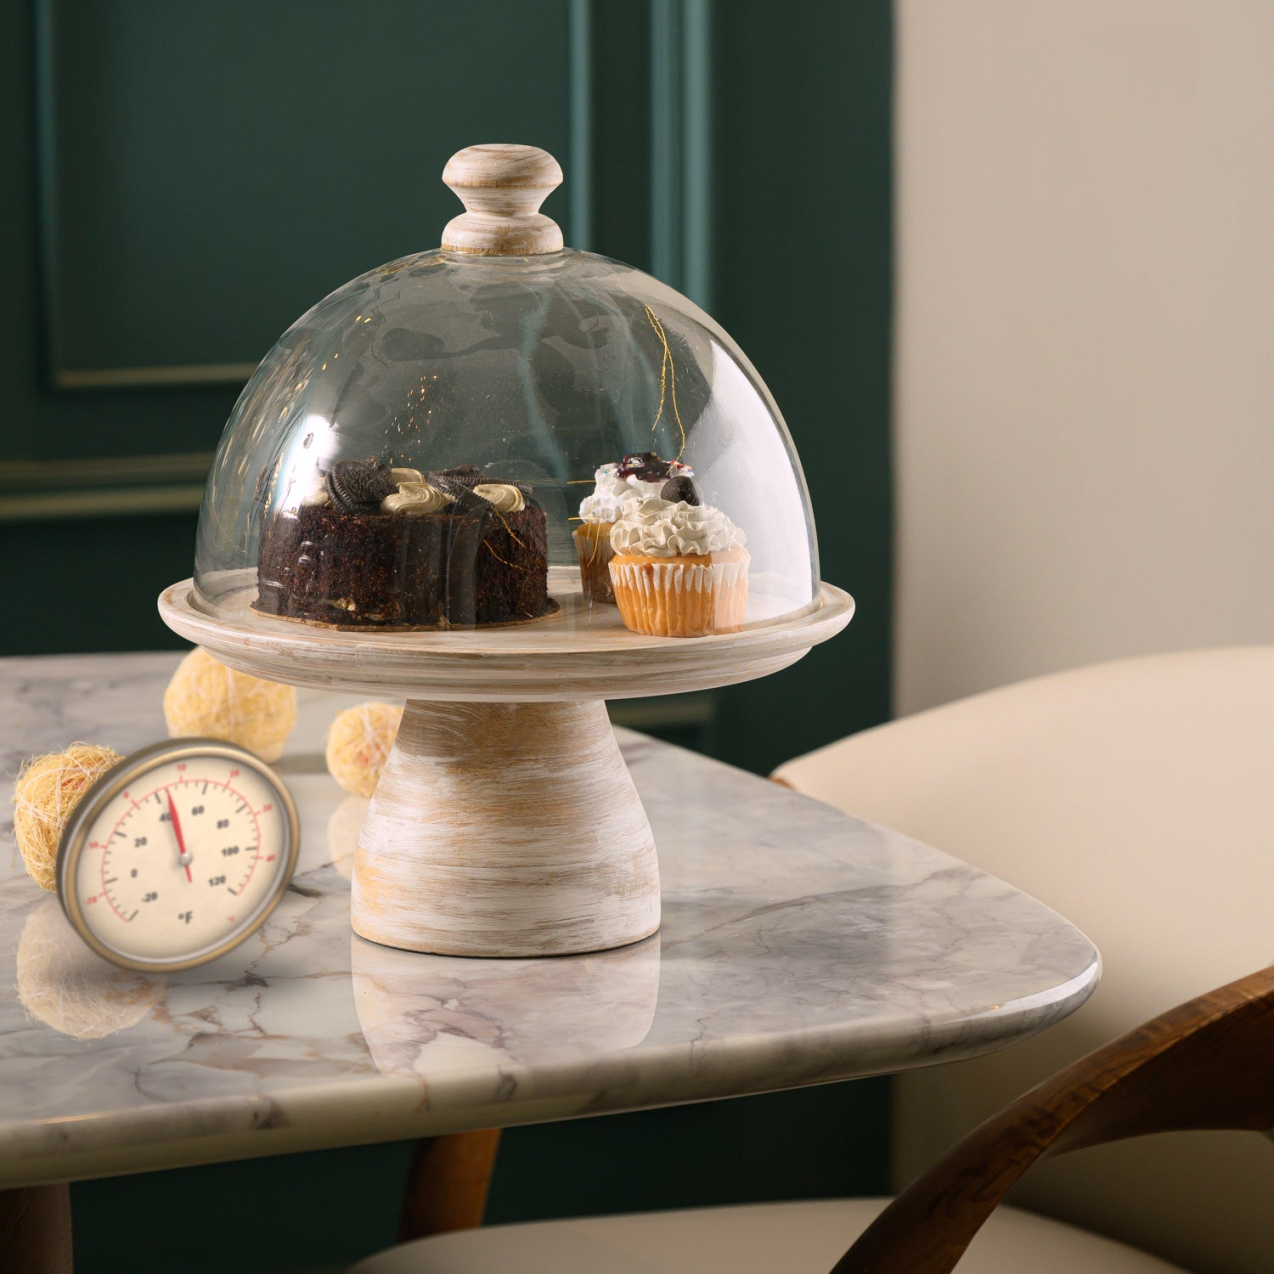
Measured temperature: 44,°F
